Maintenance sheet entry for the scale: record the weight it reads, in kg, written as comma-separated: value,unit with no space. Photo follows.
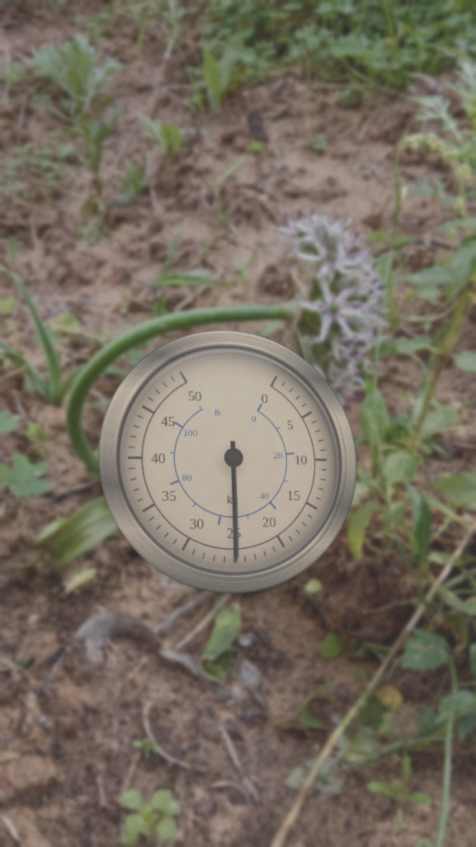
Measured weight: 25,kg
